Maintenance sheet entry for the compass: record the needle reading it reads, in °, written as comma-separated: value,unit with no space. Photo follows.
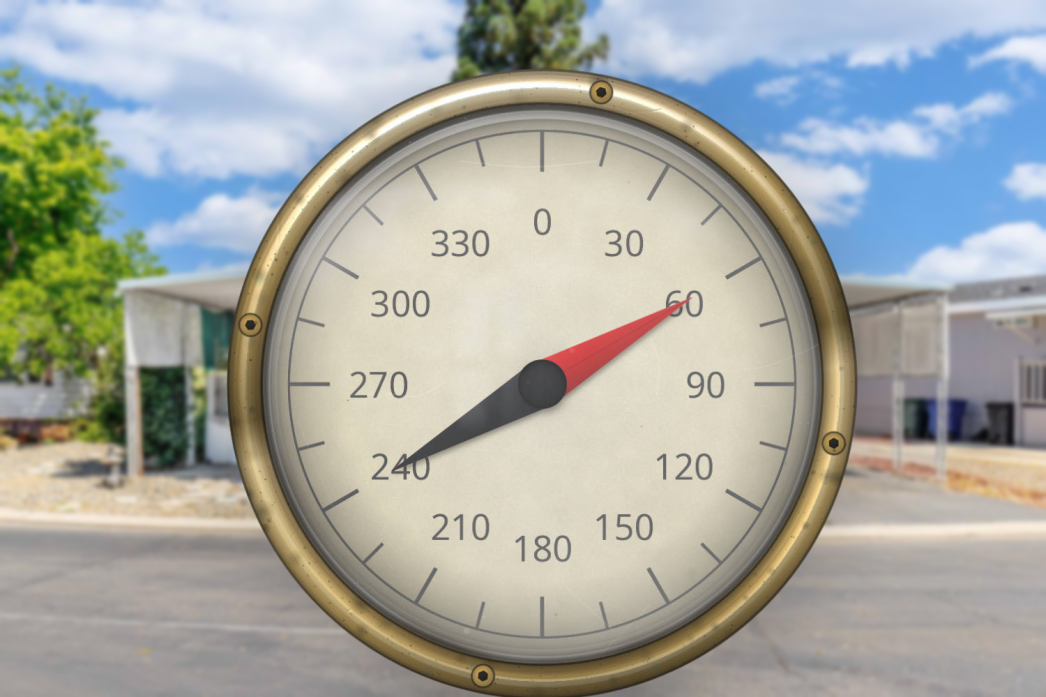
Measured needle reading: 60,°
